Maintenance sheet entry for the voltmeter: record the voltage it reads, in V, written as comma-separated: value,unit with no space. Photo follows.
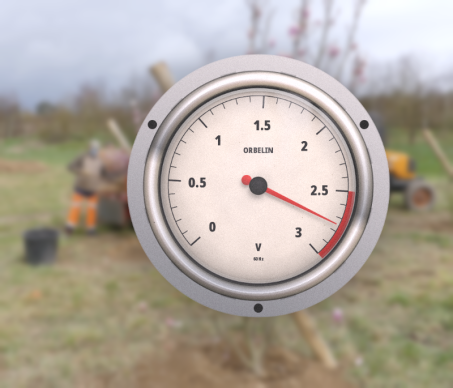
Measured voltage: 2.75,V
